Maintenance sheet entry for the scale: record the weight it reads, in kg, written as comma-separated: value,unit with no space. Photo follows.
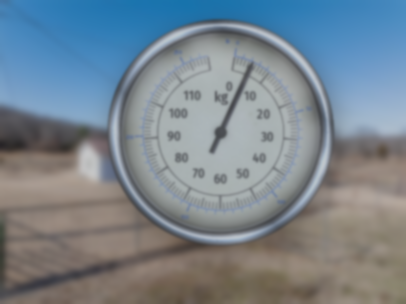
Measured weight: 5,kg
